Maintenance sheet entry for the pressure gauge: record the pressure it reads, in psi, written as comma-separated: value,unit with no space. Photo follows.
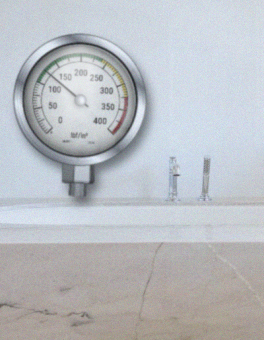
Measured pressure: 125,psi
